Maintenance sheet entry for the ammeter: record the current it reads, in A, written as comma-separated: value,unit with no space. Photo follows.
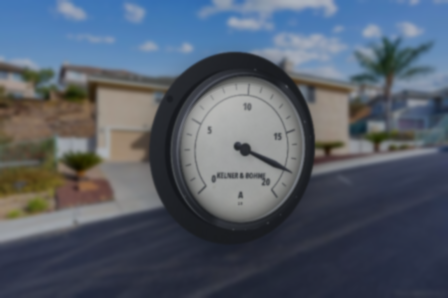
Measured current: 18,A
